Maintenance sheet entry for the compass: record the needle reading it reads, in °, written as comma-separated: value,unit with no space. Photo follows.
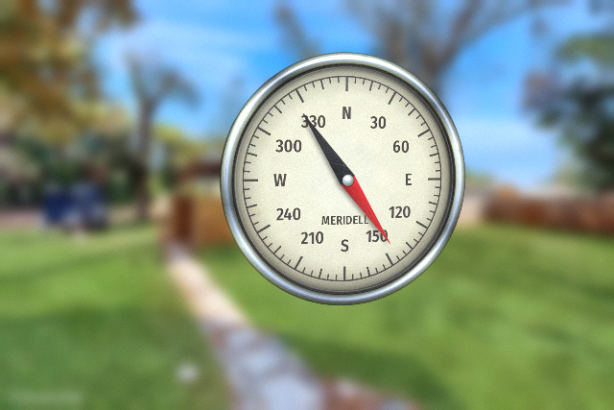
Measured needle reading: 145,°
